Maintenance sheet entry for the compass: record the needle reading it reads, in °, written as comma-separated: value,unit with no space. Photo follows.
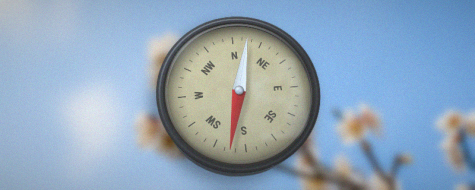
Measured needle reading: 195,°
